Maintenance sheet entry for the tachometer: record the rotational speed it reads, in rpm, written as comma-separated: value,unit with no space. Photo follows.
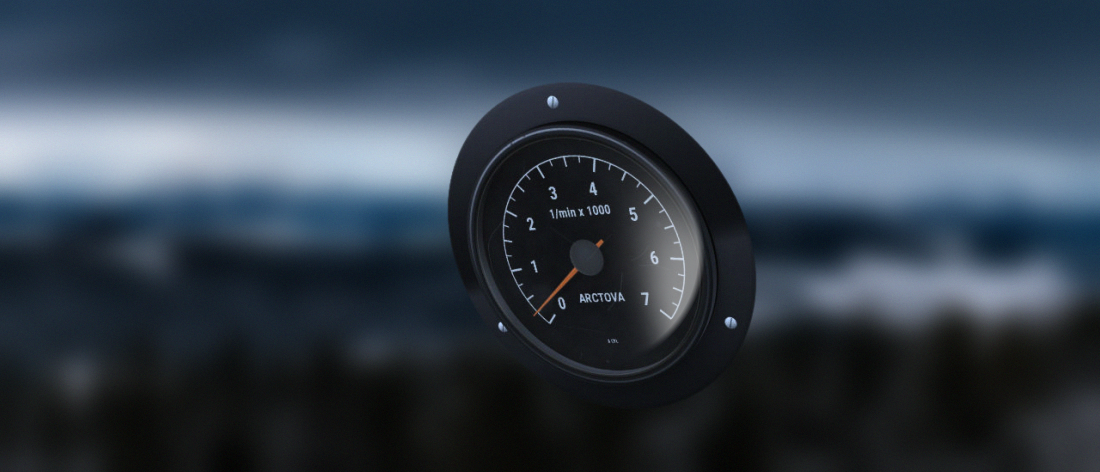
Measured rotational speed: 250,rpm
